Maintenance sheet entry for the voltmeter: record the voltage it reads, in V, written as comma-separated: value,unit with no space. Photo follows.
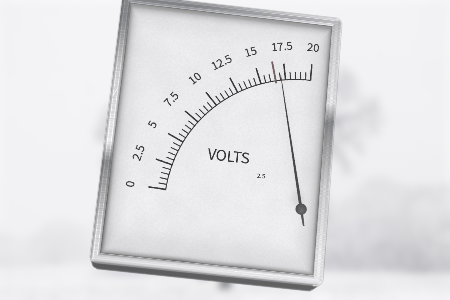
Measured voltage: 17,V
